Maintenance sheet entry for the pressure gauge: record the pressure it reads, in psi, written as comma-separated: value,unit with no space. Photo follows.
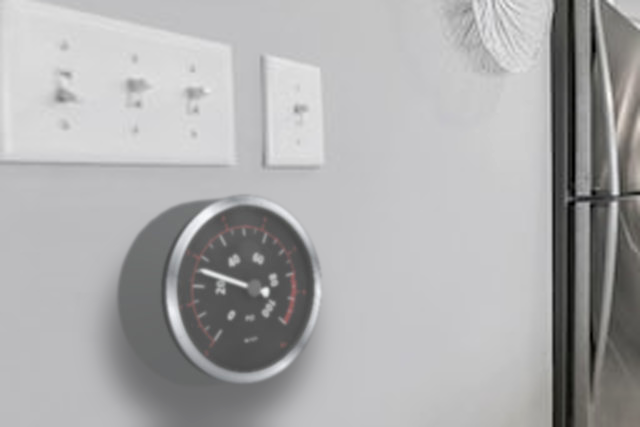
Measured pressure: 25,psi
